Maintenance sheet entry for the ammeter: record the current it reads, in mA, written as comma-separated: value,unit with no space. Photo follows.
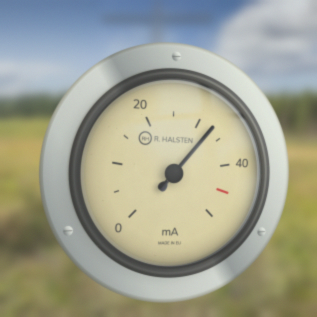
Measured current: 32.5,mA
